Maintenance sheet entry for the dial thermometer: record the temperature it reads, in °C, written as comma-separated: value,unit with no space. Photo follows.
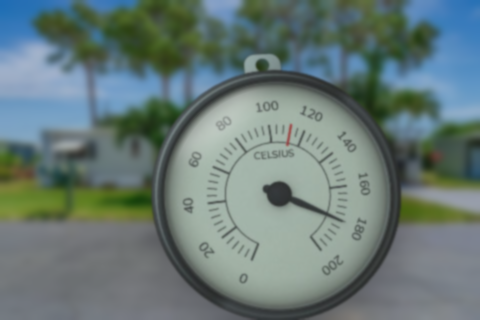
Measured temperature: 180,°C
